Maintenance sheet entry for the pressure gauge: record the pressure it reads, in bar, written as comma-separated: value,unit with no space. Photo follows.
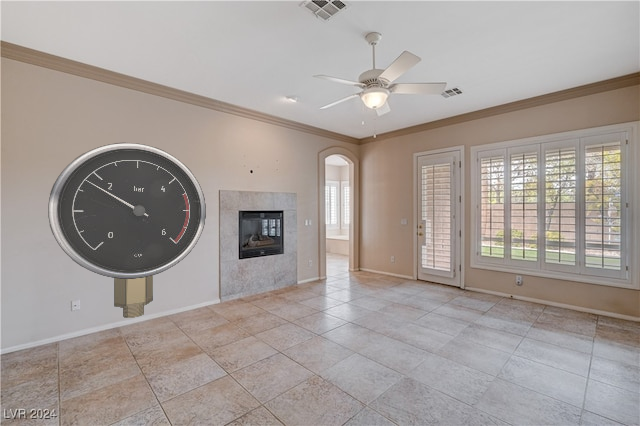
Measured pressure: 1.75,bar
